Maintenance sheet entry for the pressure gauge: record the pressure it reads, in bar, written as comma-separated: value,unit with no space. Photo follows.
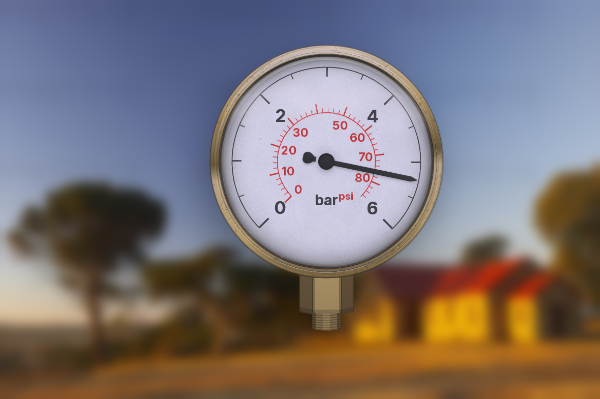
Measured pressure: 5.25,bar
